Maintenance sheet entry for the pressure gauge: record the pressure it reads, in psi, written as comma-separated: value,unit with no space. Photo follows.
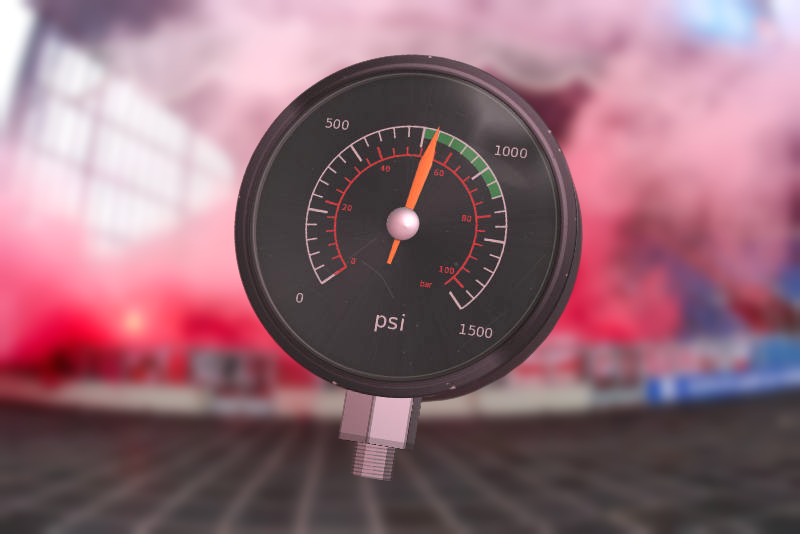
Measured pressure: 800,psi
